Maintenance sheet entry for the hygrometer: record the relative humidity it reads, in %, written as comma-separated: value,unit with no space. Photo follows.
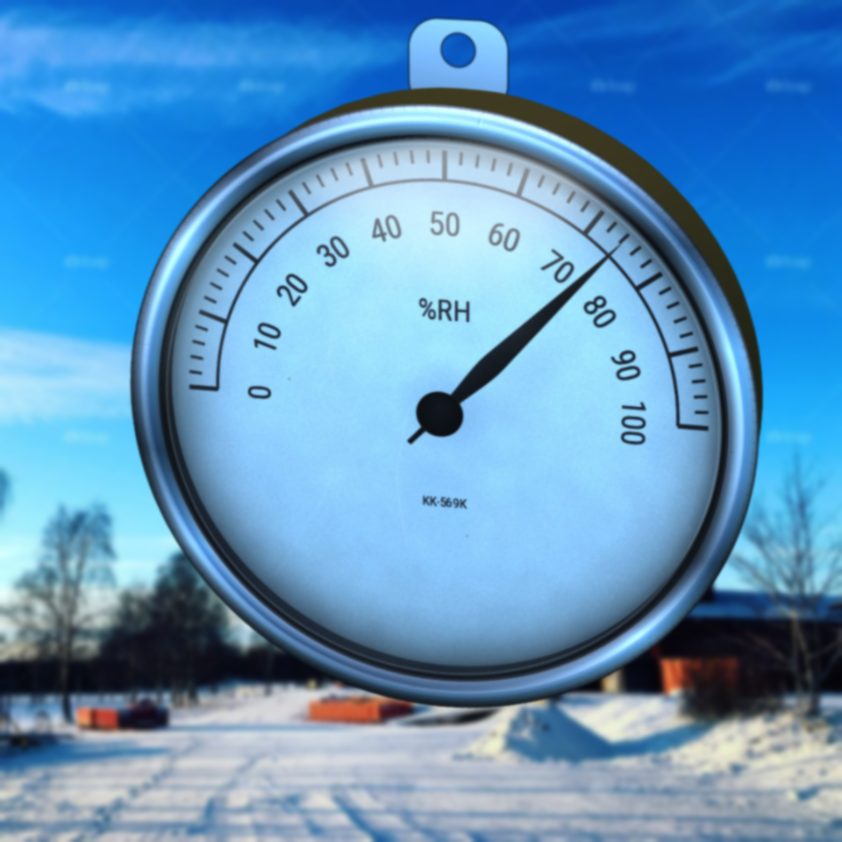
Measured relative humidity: 74,%
